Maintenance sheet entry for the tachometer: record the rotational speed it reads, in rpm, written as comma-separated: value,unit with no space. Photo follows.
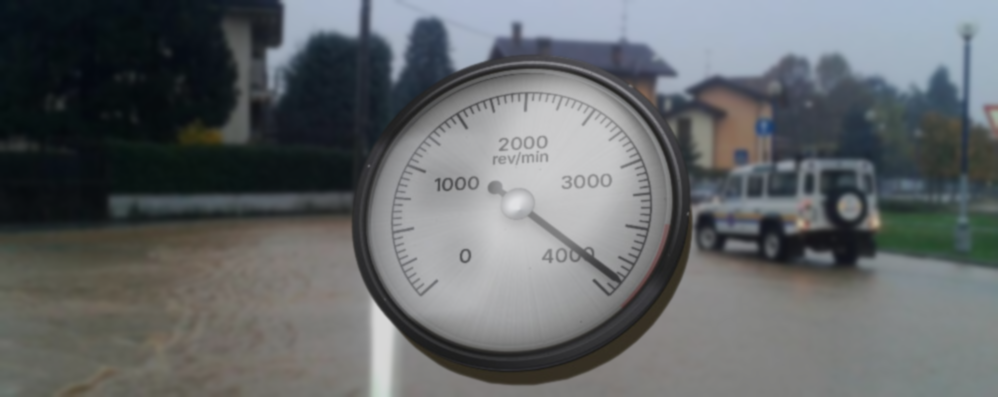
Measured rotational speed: 3900,rpm
